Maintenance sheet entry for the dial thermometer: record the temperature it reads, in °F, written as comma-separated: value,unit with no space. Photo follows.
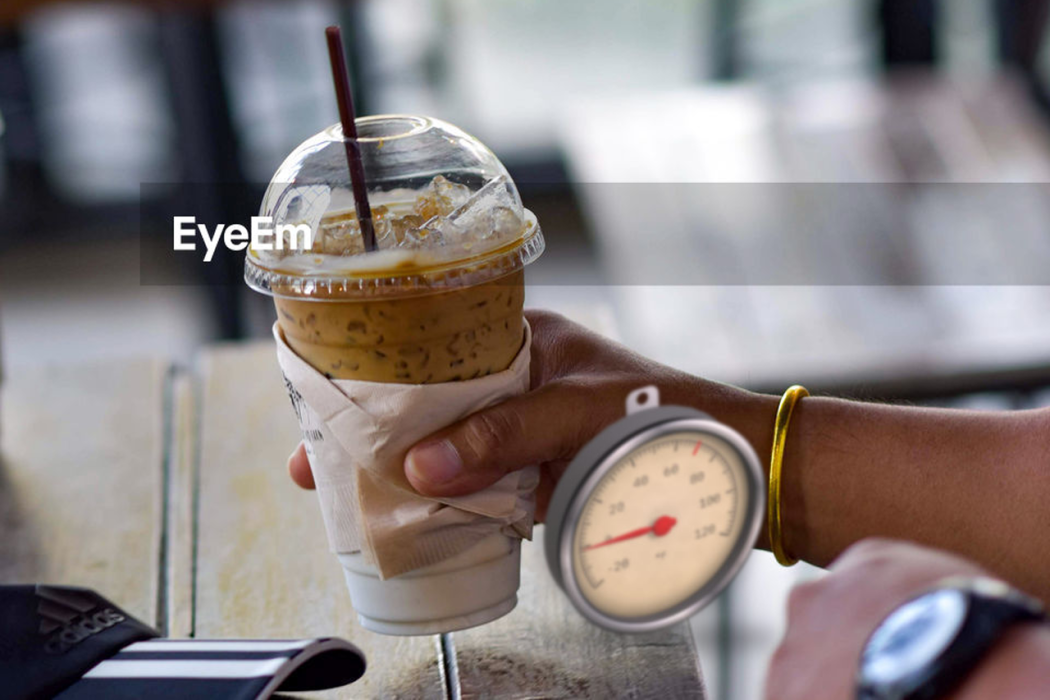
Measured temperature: 0,°F
